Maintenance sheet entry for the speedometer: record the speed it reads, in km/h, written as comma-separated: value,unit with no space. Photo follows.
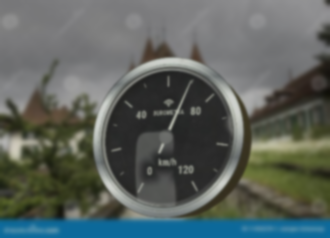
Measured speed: 70,km/h
